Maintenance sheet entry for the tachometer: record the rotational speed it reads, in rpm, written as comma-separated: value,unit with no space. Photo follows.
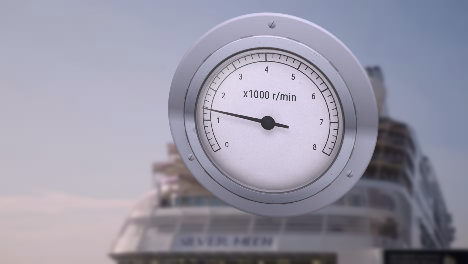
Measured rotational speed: 1400,rpm
